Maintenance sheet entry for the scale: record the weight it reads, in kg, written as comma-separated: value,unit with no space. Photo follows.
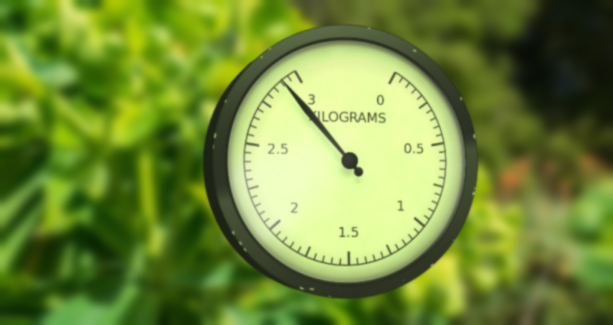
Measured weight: 2.9,kg
